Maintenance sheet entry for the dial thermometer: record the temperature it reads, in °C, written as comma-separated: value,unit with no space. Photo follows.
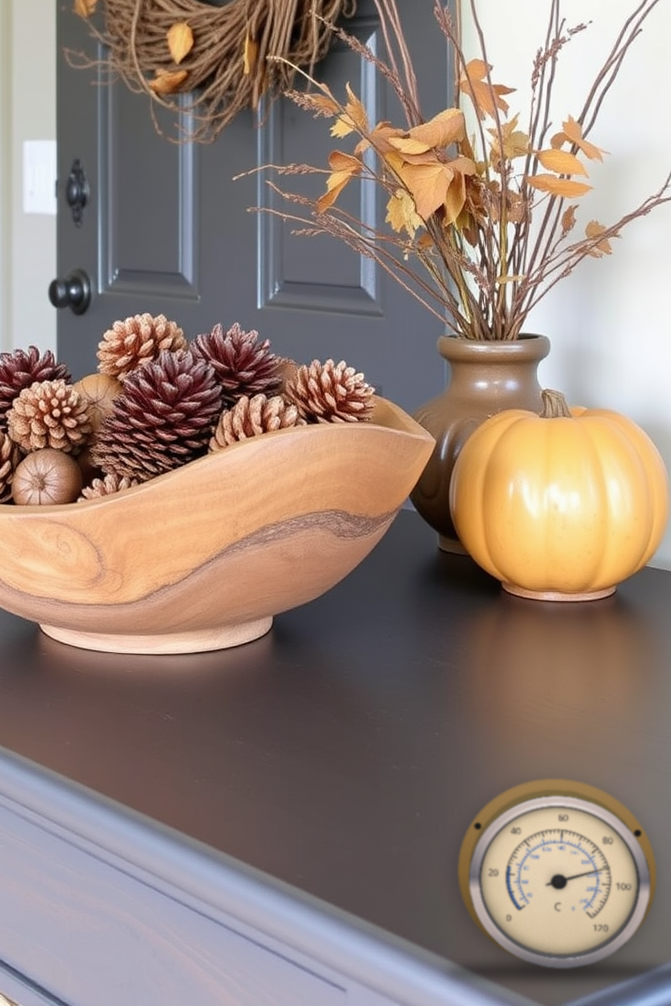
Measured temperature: 90,°C
